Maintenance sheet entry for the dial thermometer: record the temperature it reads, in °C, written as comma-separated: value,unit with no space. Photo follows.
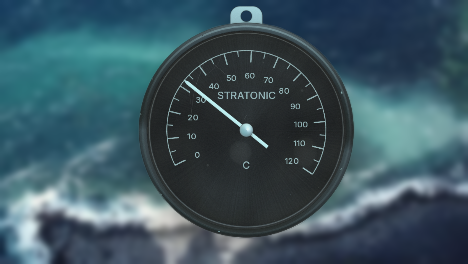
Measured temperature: 32.5,°C
